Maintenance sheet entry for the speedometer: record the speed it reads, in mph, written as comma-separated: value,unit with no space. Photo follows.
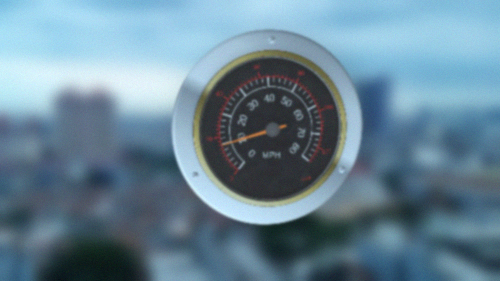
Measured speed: 10,mph
